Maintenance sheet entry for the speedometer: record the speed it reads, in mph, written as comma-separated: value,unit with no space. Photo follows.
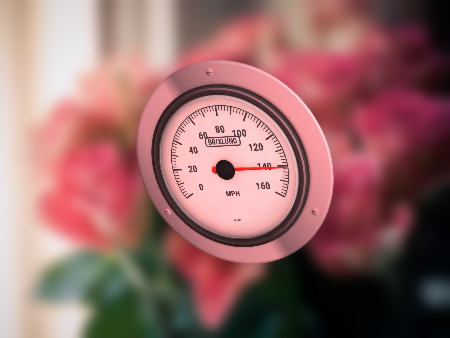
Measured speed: 140,mph
